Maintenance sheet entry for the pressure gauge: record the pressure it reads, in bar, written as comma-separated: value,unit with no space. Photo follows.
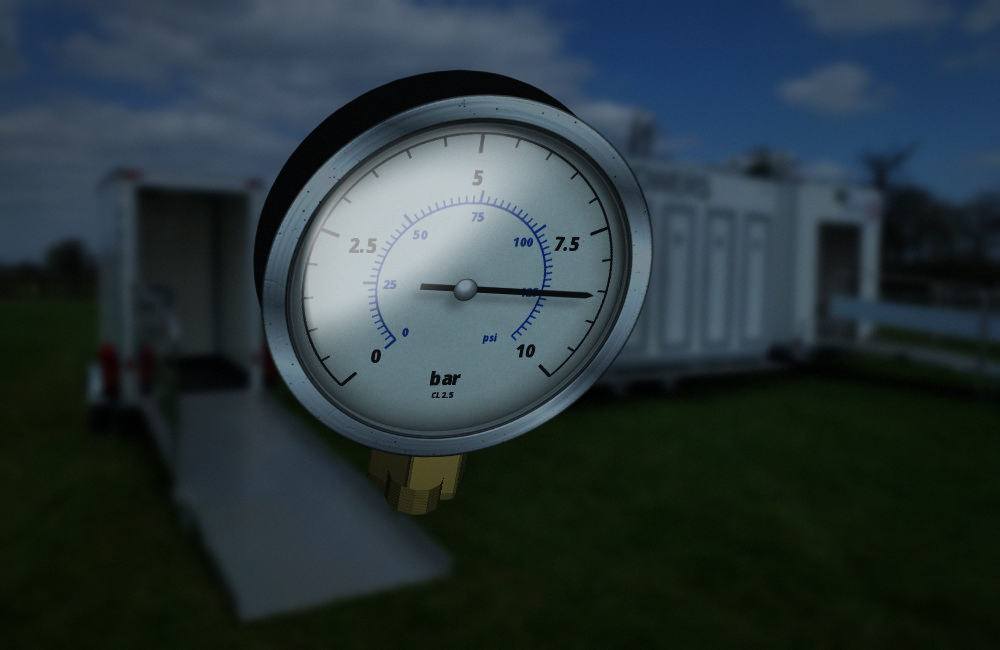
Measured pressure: 8.5,bar
